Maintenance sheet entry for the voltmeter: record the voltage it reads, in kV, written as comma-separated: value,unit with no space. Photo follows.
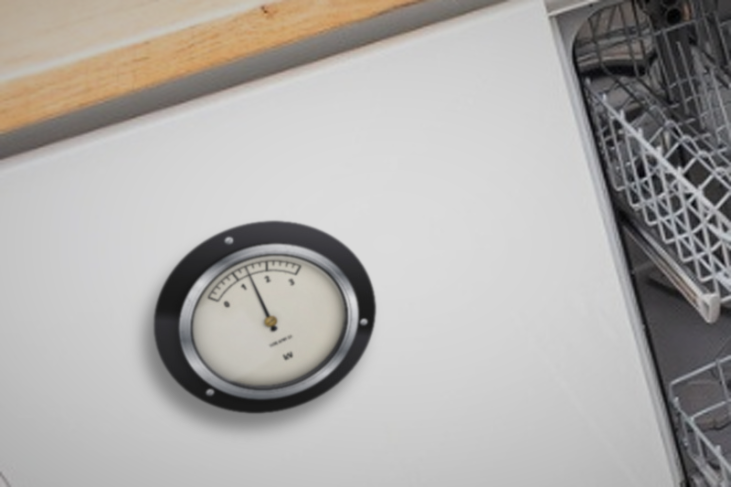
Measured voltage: 1.4,kV
